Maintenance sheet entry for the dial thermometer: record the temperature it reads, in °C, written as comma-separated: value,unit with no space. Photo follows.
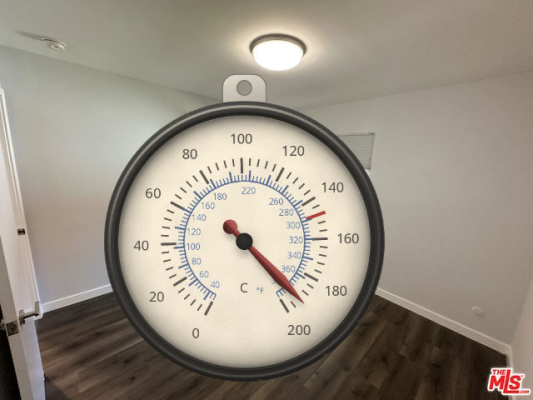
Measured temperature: 192,°C
